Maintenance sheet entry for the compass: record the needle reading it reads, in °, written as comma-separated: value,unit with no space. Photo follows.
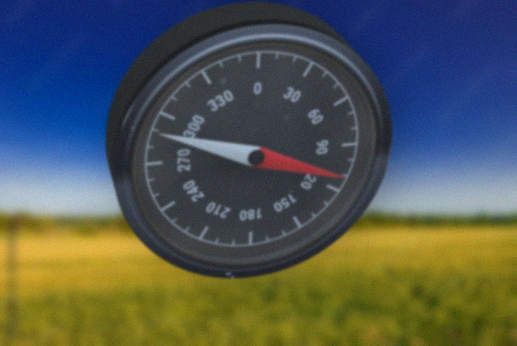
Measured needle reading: 110,°
